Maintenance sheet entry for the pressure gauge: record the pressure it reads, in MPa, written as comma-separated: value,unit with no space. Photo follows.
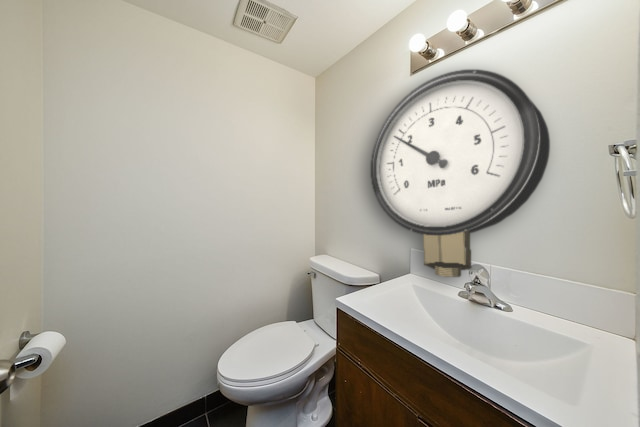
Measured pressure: 1.8,MPa
